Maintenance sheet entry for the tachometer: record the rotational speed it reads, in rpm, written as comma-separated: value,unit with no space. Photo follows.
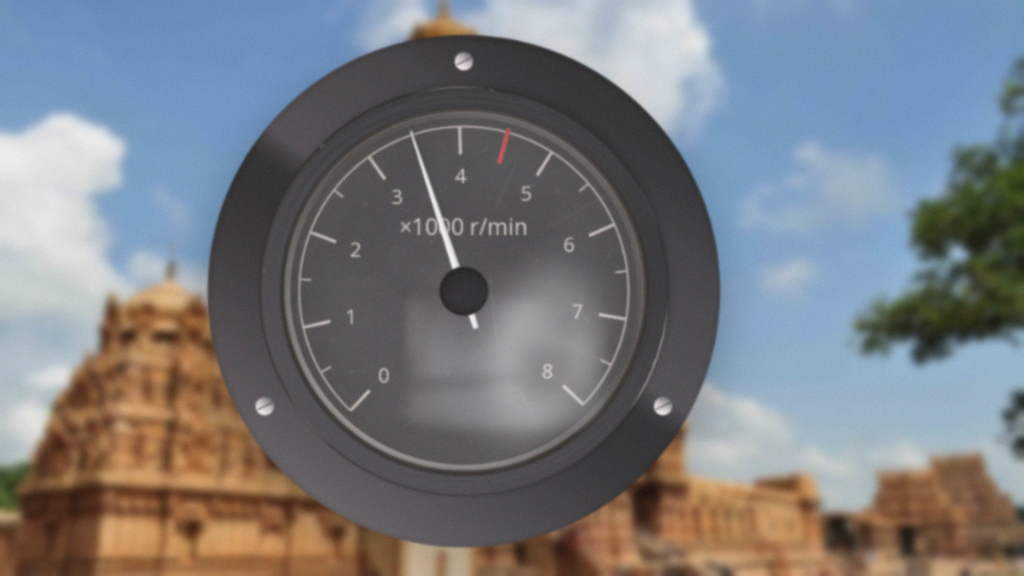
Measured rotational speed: 3500,rpm
